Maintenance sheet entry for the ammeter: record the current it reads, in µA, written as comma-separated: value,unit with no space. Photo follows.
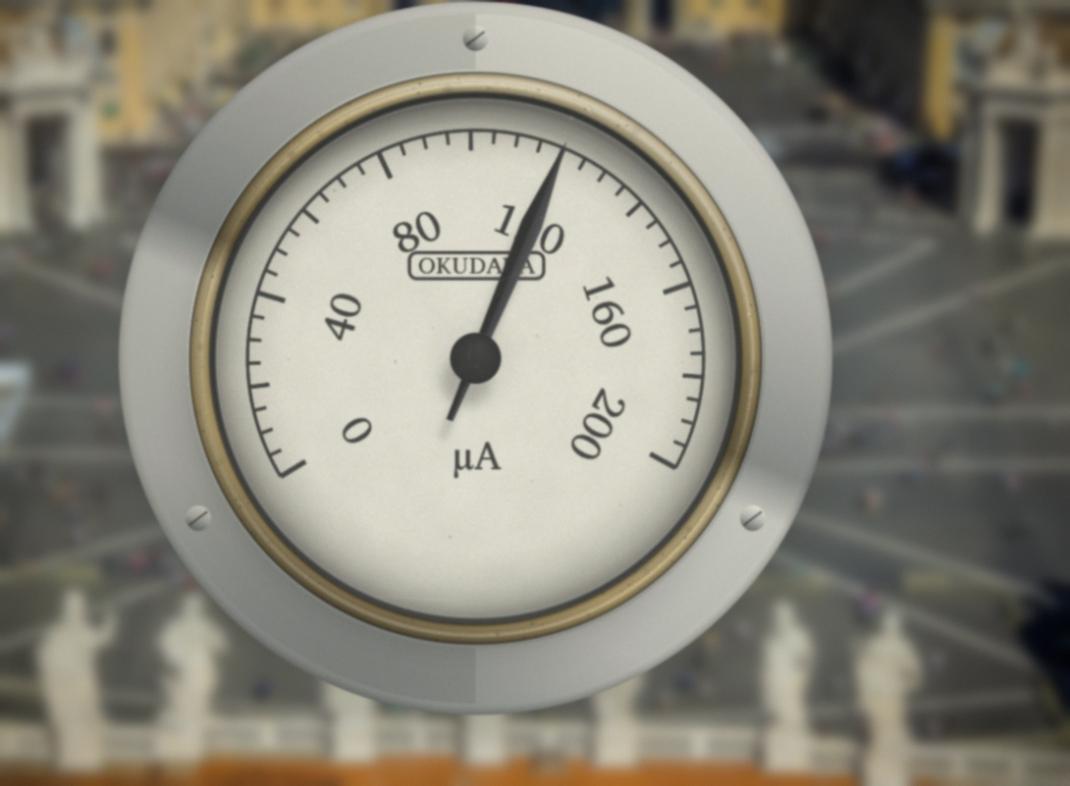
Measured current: 120,µA
